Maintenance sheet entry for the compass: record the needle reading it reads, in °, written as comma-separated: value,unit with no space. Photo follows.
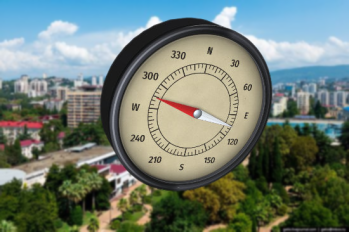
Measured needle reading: 285,°
